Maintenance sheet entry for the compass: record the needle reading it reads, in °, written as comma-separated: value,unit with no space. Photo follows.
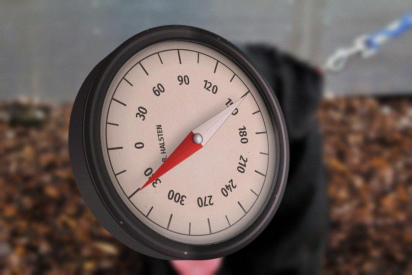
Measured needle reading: 330,°
